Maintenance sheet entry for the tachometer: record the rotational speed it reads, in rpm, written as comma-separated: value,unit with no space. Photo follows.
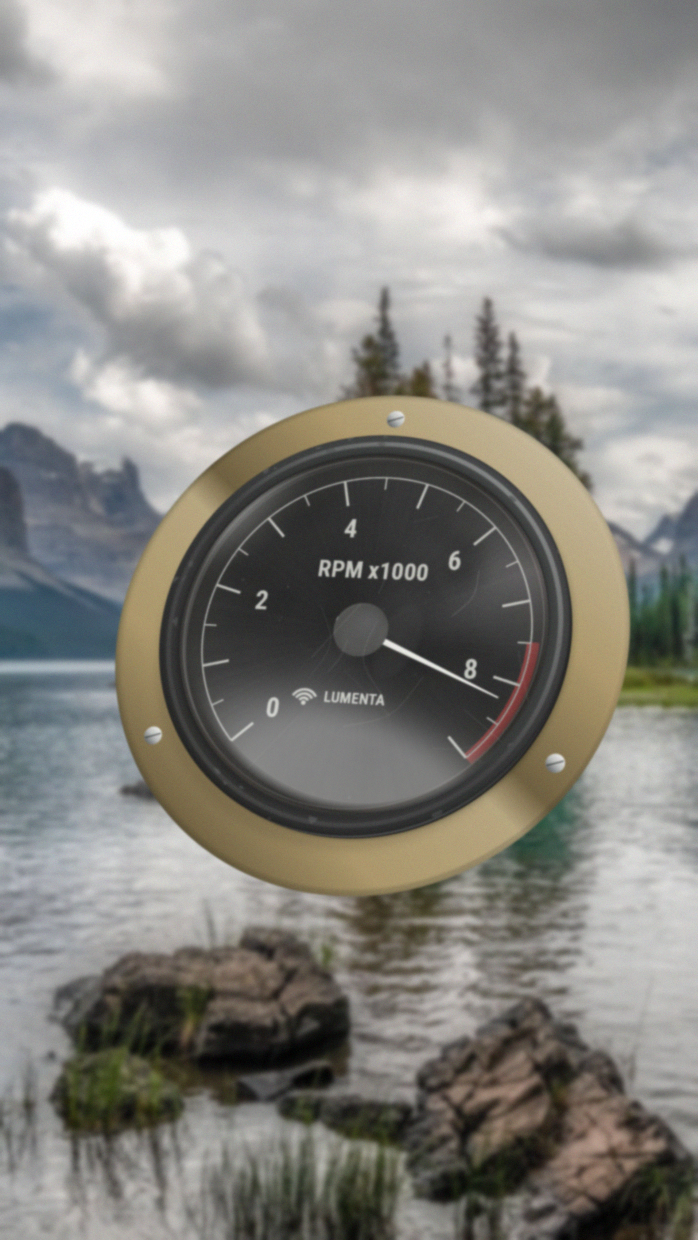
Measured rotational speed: 8250,rpm
